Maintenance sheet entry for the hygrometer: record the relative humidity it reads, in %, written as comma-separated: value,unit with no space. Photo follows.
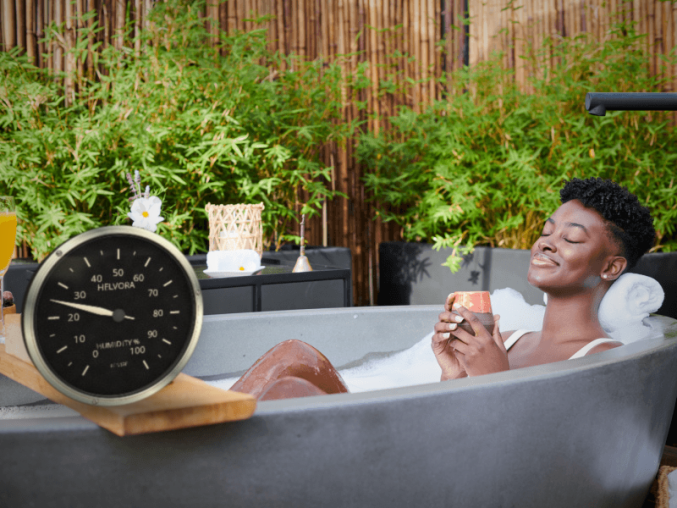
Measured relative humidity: 25,%
